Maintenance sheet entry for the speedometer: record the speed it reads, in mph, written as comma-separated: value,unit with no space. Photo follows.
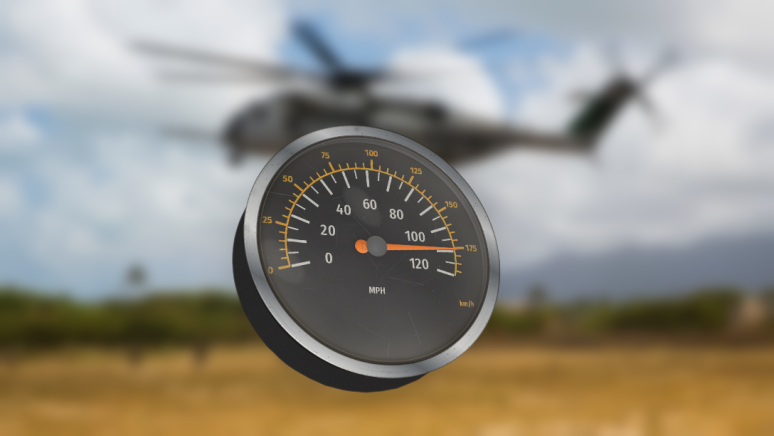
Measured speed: 110,mph
